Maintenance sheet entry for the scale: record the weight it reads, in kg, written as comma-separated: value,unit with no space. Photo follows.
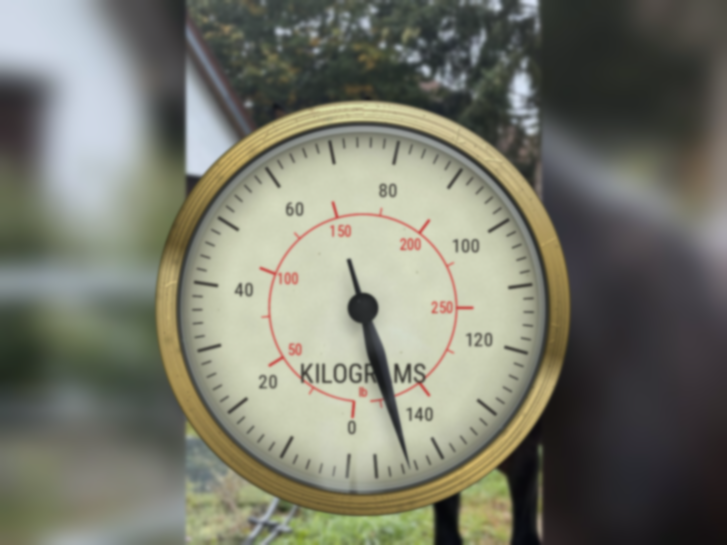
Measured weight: 145,kg
